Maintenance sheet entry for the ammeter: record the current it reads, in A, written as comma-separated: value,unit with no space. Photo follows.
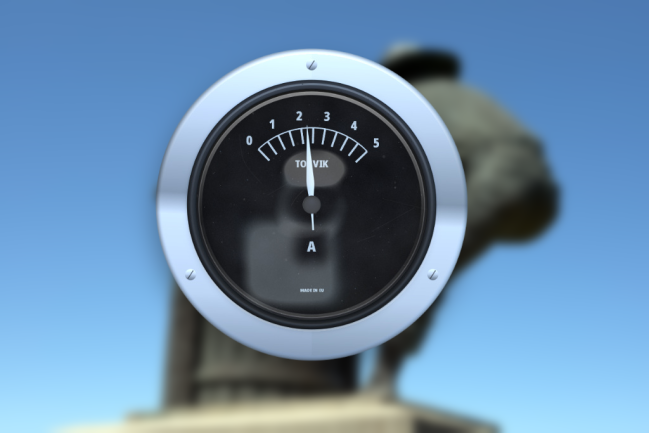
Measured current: 2.25,A
